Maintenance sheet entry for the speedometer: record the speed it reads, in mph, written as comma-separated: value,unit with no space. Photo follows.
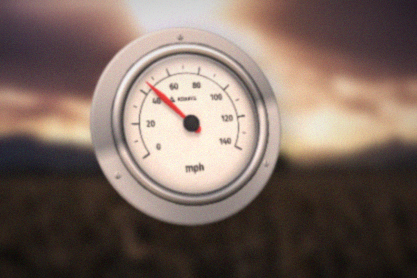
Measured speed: 45,mph
